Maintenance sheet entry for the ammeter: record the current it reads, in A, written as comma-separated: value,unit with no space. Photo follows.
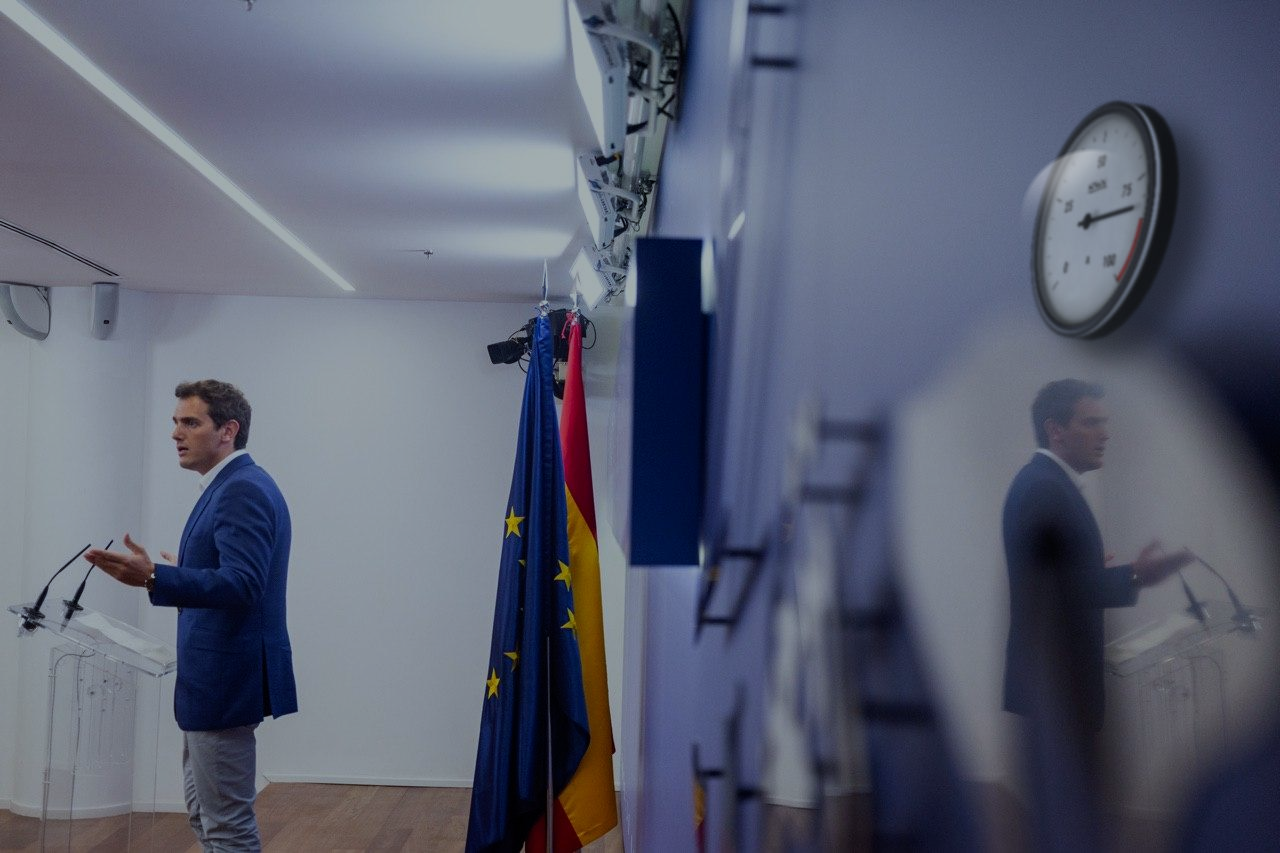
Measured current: 82.5,A
